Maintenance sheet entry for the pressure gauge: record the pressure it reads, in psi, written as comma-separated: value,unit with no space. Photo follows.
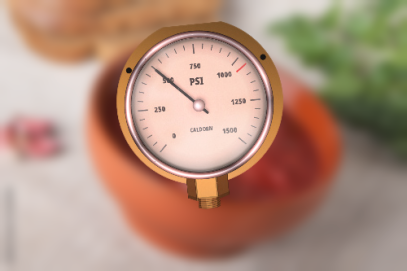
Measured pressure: 500,psi
